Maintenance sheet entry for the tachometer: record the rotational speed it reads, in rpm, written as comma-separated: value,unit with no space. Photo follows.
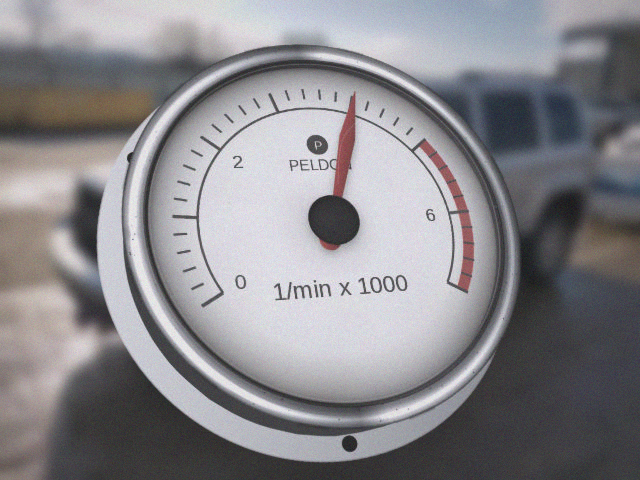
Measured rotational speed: 4000,rpm
